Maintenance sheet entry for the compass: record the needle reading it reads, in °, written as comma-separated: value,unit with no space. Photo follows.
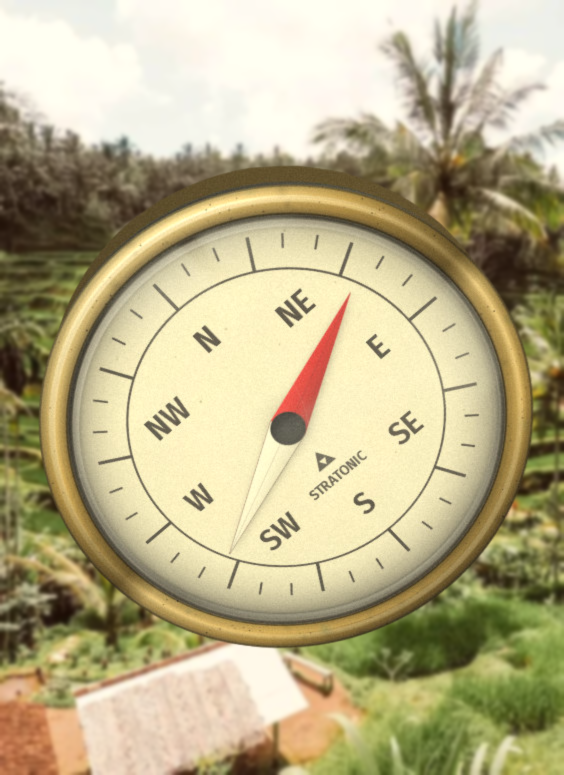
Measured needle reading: 65,°
